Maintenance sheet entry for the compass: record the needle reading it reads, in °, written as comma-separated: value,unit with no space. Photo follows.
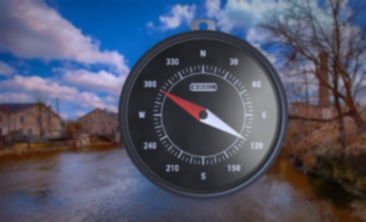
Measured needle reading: 300,°
